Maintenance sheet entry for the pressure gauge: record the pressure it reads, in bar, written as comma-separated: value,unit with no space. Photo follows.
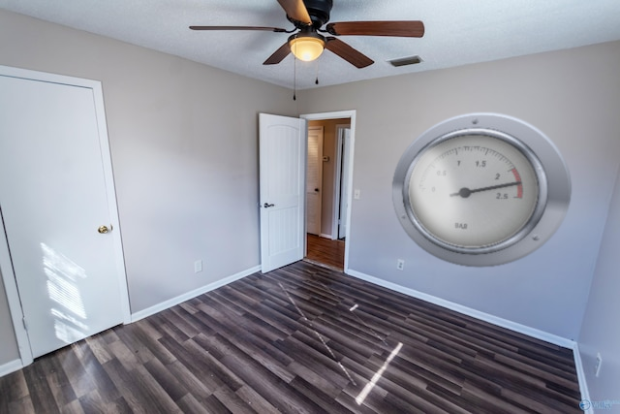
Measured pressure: 2.25,bar
